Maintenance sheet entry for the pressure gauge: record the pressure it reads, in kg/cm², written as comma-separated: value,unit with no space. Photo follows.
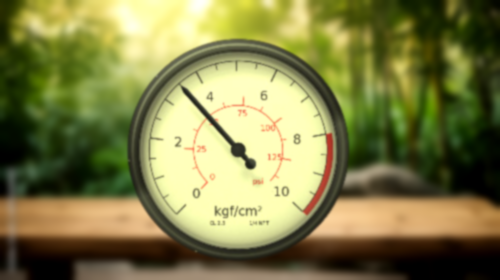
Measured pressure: 3.5,kg/cm²
